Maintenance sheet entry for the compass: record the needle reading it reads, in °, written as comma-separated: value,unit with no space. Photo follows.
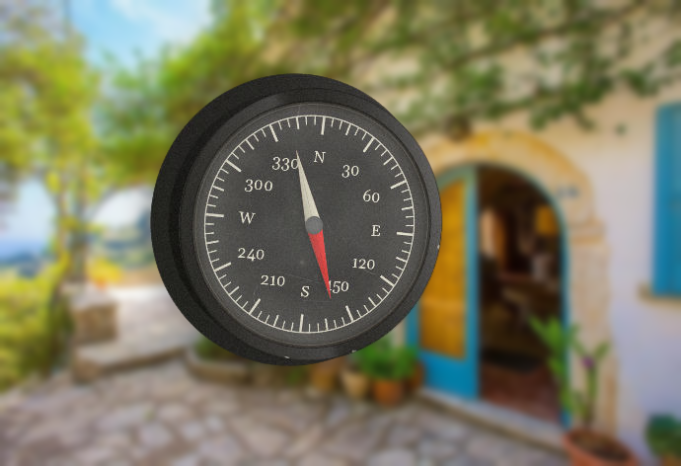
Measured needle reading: 160,°
